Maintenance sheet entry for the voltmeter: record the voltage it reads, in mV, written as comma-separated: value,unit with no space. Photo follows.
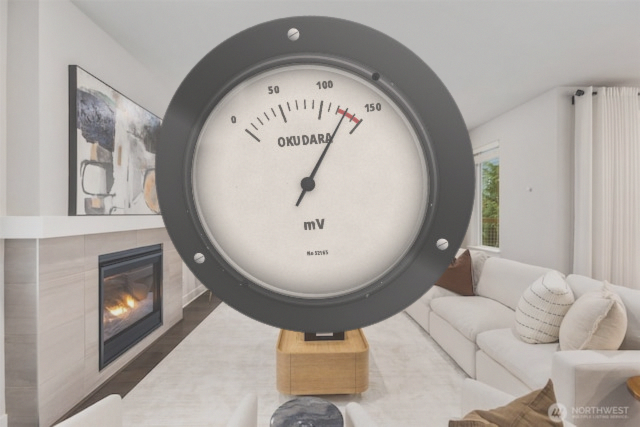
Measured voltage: 130,mV
